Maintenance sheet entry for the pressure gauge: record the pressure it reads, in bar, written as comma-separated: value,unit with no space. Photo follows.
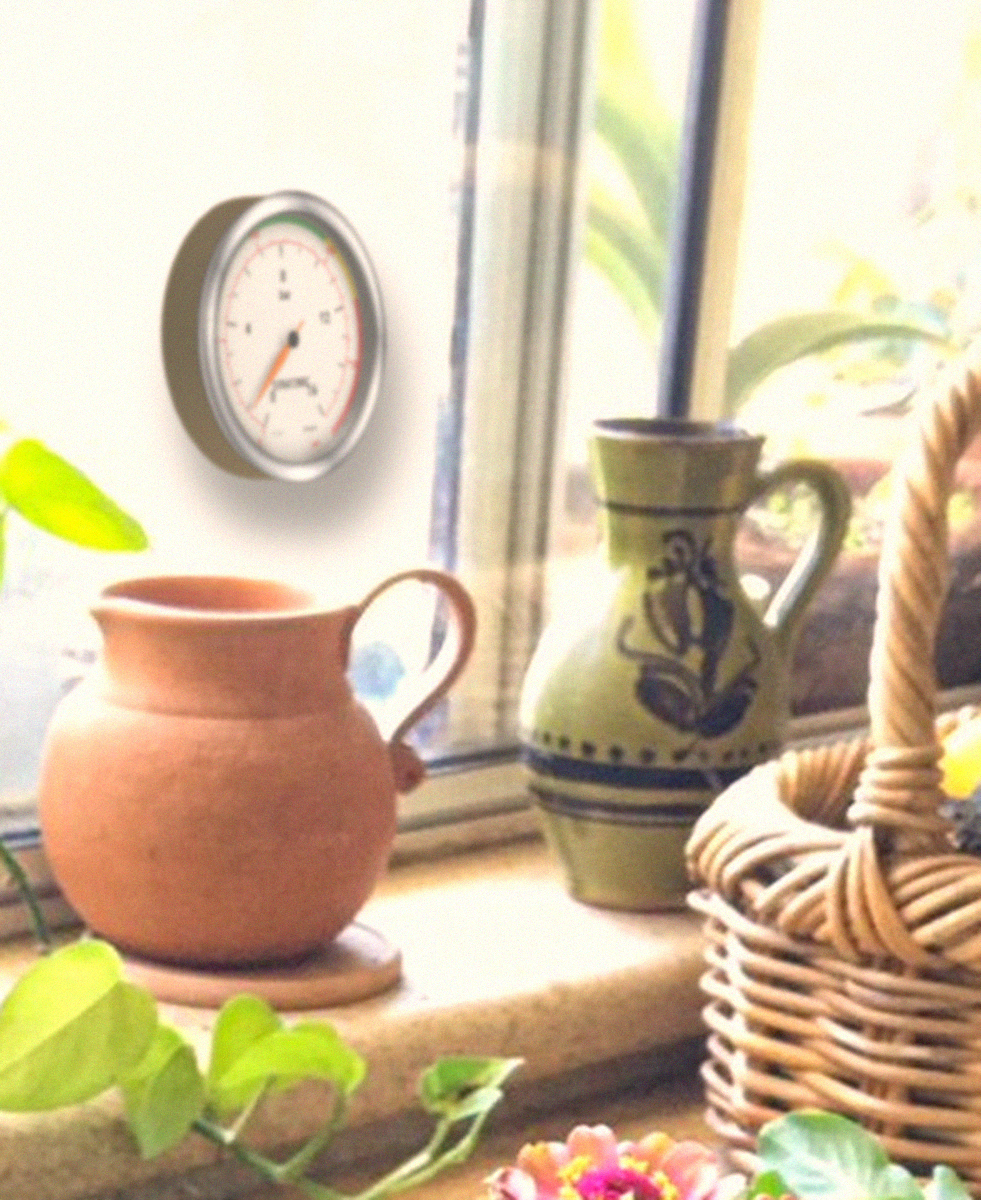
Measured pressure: 1,bar
